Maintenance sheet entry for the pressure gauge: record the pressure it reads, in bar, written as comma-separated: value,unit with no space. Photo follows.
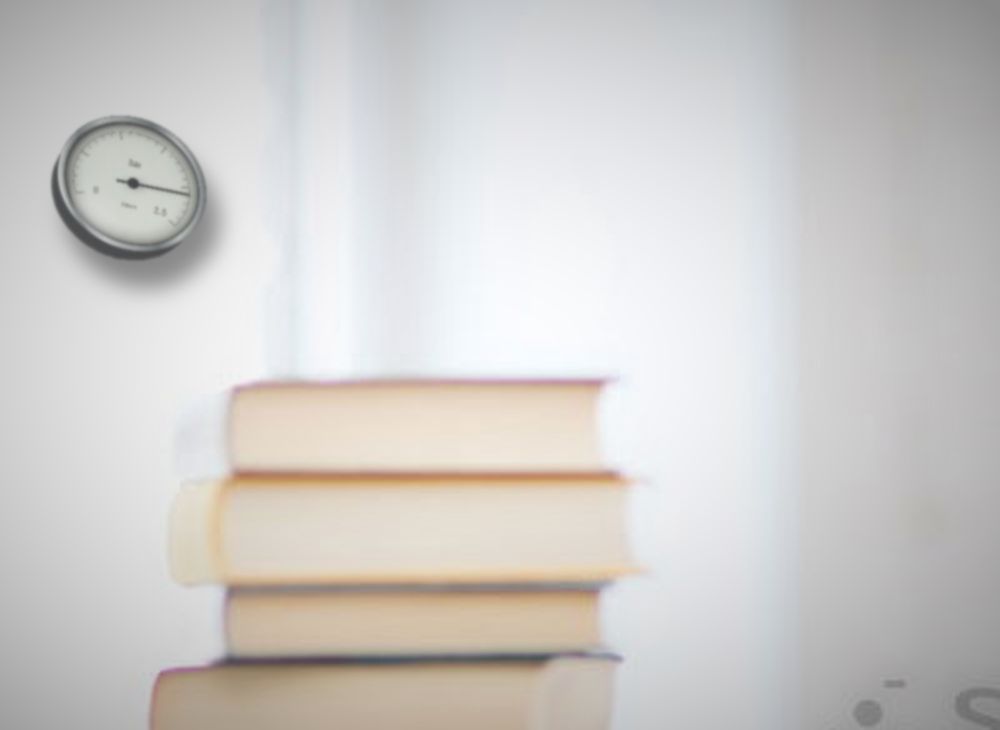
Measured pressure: 2.1,bar
